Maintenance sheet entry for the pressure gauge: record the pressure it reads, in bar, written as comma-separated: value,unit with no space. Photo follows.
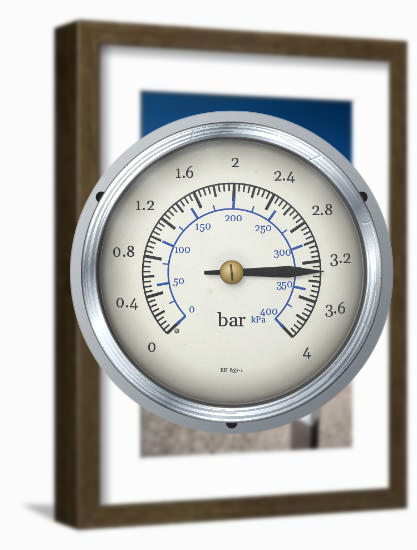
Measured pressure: 3.3,bar
